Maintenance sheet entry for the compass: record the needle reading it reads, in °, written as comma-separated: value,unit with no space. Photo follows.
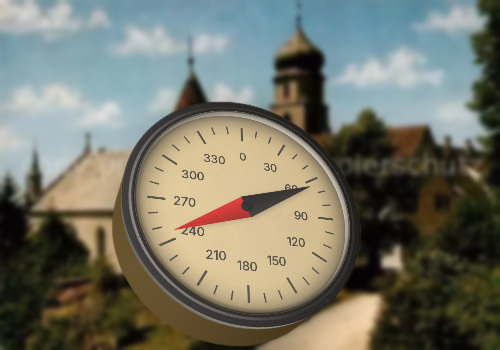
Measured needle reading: 245,°
